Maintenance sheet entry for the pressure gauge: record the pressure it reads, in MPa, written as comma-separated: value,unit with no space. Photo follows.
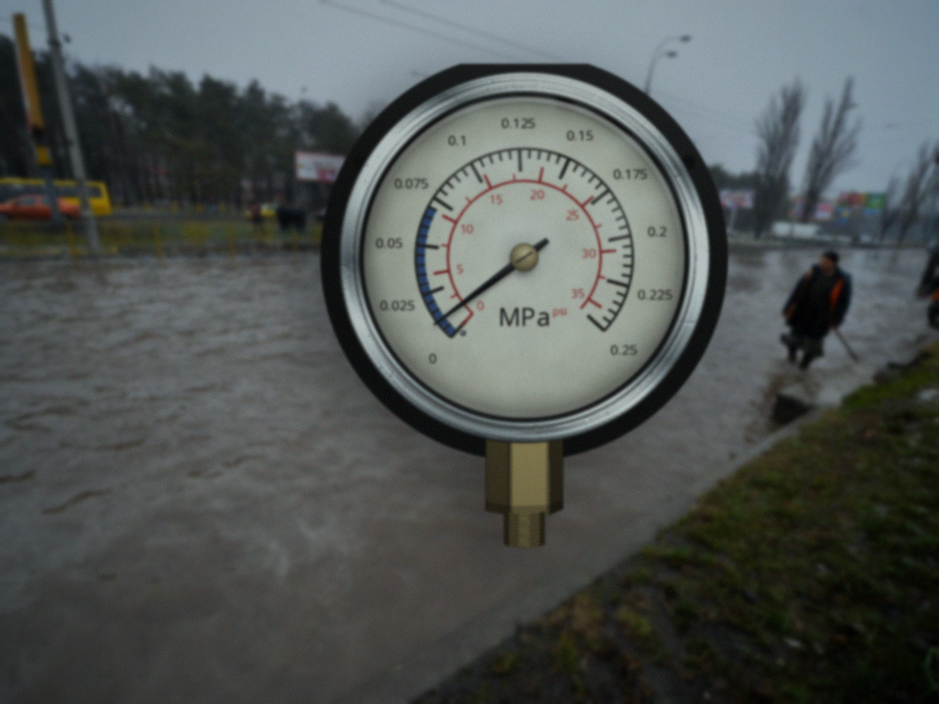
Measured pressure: 0.01,MPa
